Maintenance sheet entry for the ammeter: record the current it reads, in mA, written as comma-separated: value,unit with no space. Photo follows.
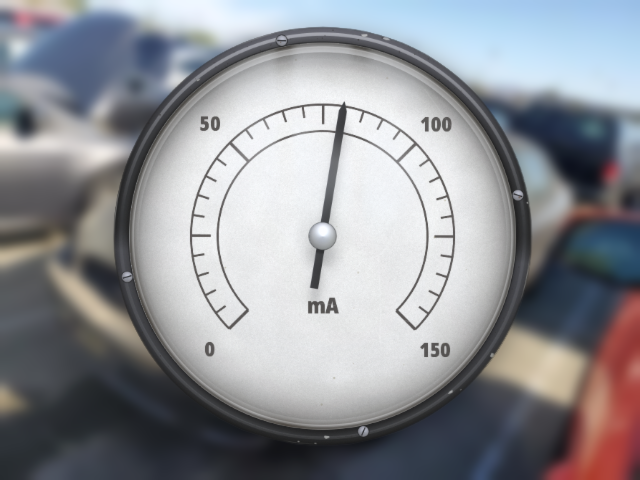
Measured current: 80,mA
